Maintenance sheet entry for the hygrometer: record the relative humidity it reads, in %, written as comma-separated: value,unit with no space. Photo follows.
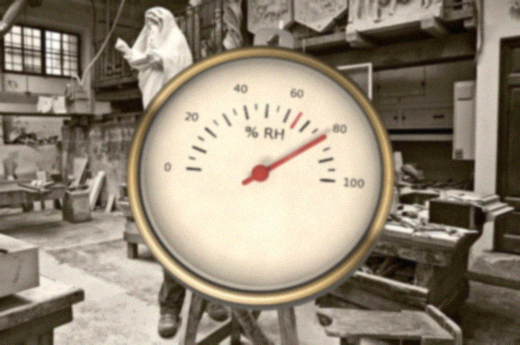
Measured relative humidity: 80,%
